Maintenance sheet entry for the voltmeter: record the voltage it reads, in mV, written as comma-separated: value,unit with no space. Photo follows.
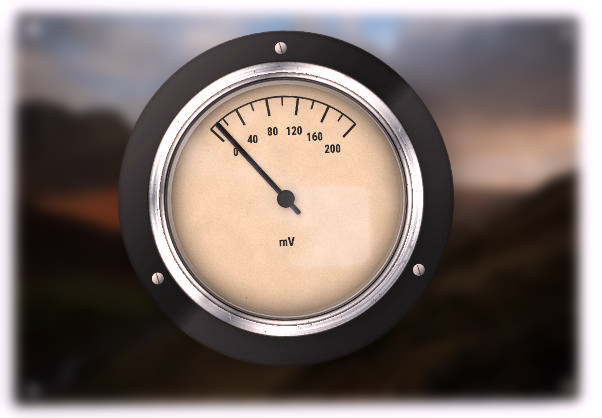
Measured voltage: 10,mV
